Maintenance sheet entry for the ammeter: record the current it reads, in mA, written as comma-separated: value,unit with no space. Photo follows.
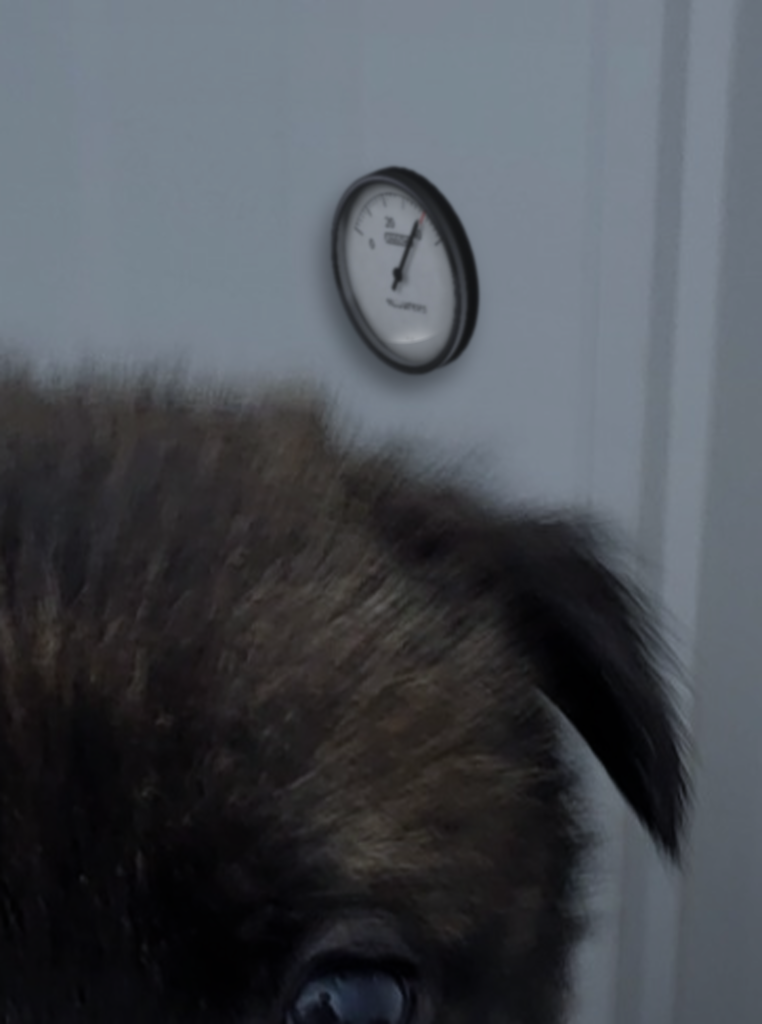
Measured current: 40,mA
